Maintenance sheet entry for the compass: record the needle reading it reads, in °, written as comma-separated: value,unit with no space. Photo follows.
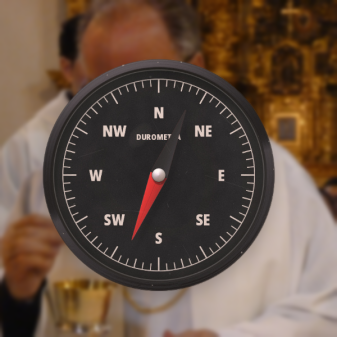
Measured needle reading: 202.5,°
